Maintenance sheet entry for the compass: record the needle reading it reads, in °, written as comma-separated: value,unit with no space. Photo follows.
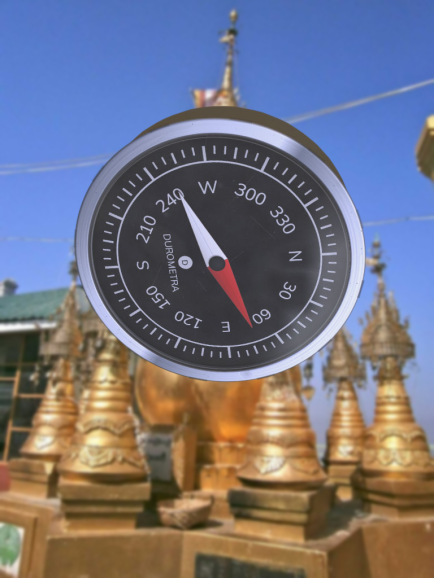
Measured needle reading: 70,°
